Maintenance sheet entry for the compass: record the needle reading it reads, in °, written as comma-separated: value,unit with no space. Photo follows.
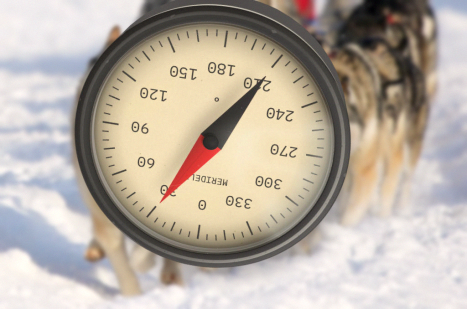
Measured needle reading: 30,°
